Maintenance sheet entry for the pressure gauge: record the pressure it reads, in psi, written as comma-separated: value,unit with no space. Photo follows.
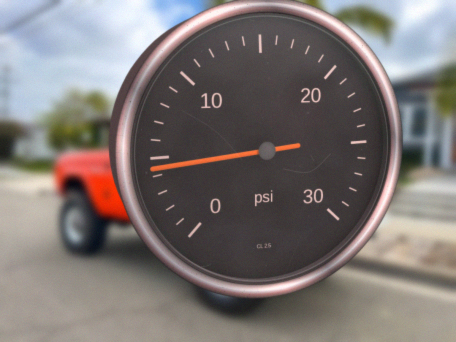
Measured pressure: 4.5,psi
